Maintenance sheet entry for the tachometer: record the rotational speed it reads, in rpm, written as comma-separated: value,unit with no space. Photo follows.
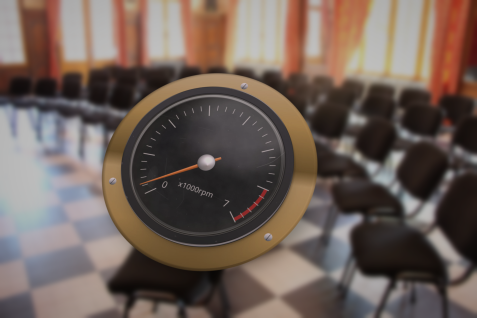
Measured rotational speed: 200,rpm
